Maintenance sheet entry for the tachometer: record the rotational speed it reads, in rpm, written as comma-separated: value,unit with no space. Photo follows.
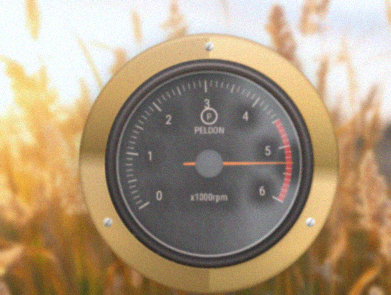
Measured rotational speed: 5300,rpm
